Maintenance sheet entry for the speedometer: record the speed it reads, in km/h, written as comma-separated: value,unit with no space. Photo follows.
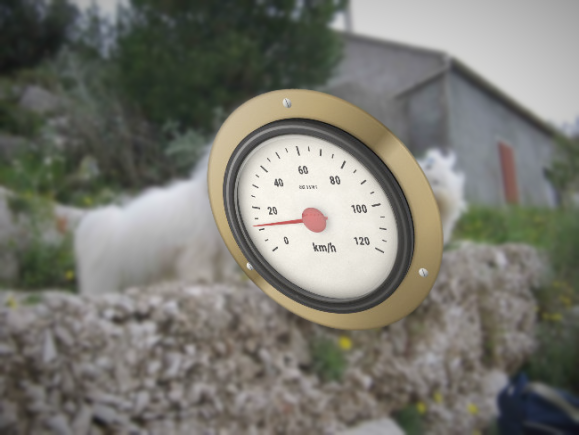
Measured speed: 12.5,km/h
